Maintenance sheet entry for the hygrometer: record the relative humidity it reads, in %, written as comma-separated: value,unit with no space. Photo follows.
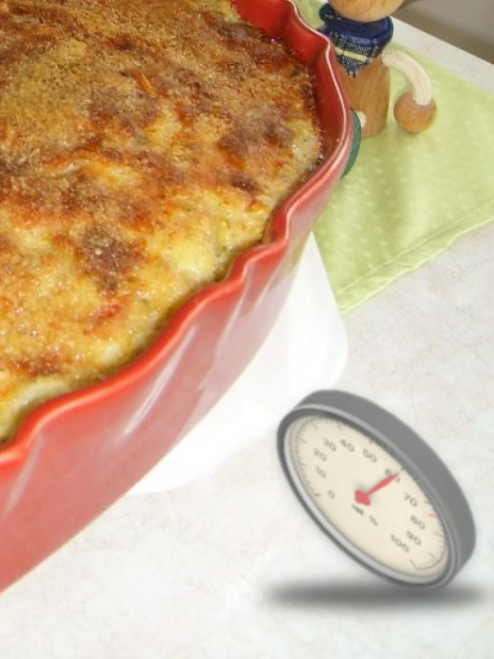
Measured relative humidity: 60,%
